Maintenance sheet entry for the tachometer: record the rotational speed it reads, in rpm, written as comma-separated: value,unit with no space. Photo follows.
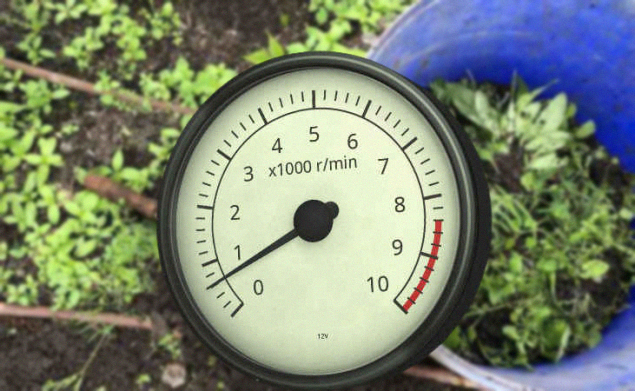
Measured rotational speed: 600,rpm
